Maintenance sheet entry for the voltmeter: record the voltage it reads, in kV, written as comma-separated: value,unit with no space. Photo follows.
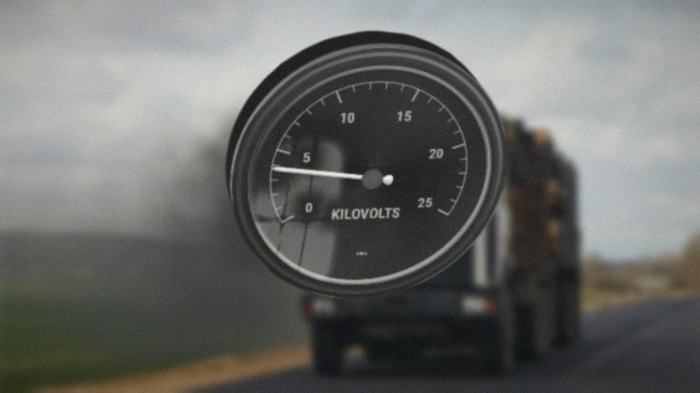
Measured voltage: 4,kV
